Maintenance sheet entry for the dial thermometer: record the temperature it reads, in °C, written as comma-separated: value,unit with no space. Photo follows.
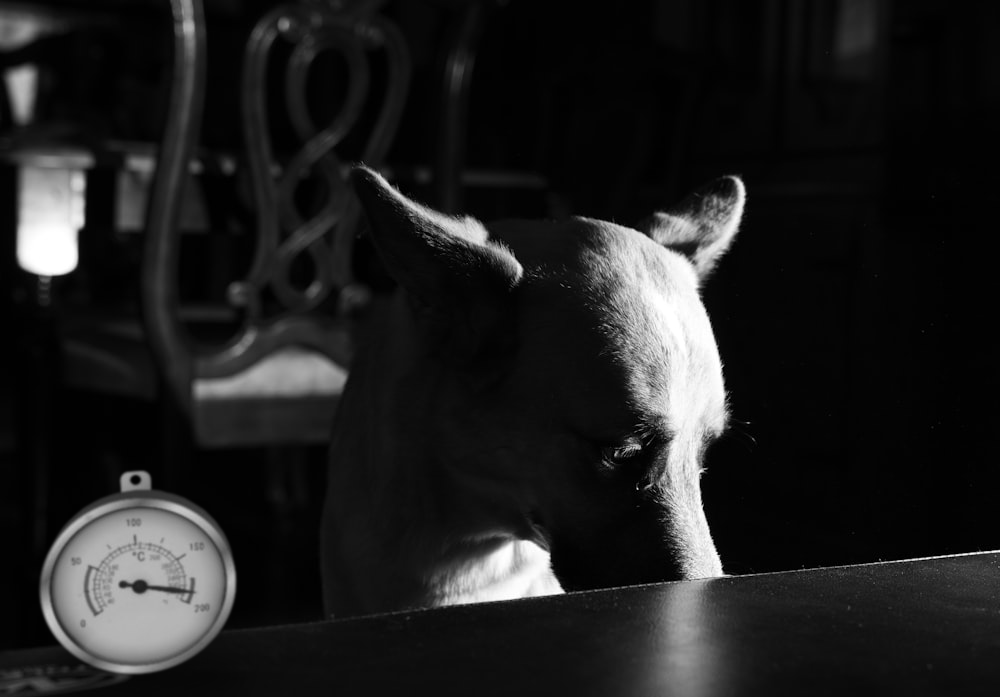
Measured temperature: 187.5,°C
